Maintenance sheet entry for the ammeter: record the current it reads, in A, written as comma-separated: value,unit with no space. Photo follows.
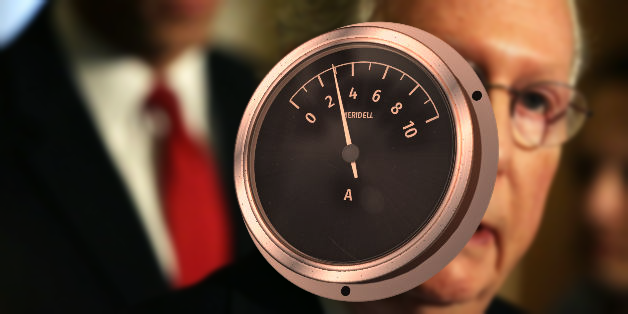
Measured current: 3,A
